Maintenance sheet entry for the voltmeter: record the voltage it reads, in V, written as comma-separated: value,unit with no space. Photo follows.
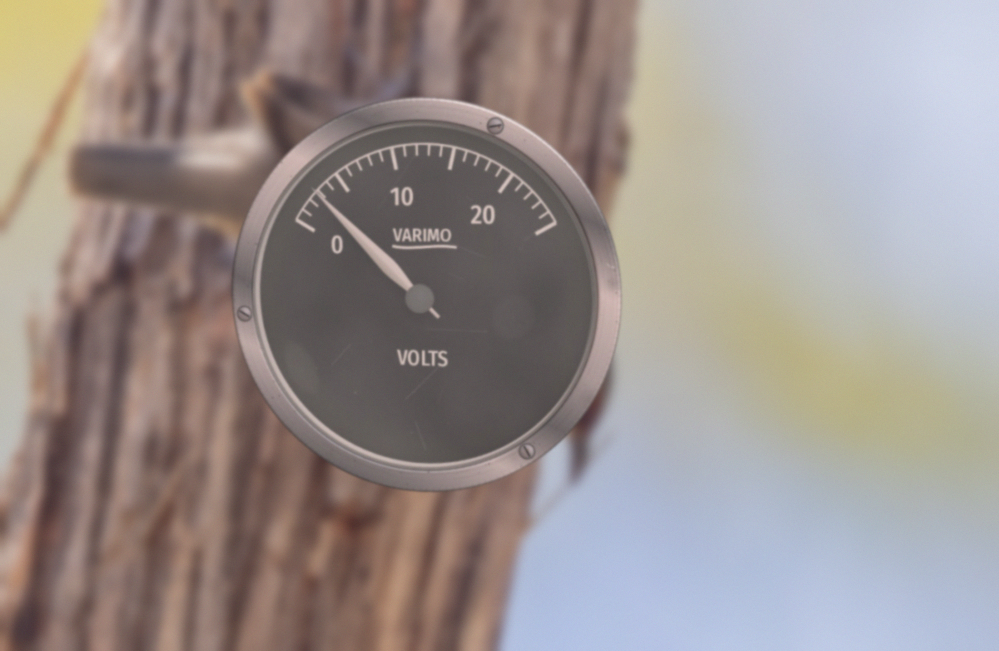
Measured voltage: 3,V
